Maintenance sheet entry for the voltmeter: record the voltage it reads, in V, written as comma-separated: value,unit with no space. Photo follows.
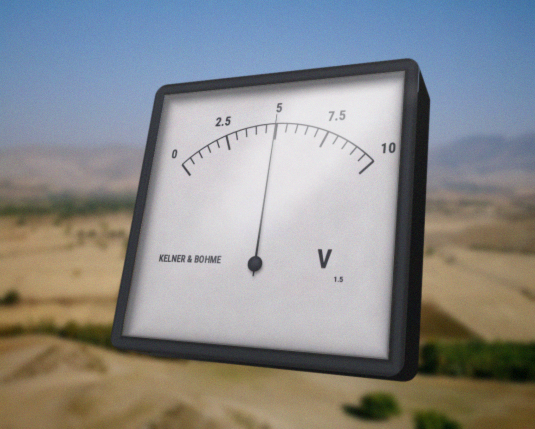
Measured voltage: 5,V
